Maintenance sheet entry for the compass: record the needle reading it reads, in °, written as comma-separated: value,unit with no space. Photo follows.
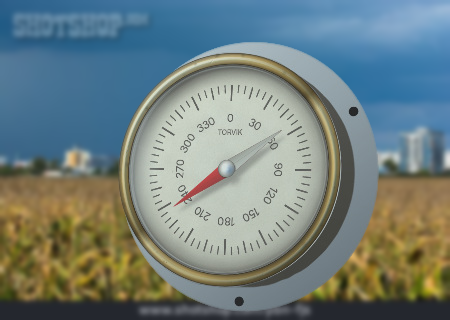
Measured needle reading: 235,°
